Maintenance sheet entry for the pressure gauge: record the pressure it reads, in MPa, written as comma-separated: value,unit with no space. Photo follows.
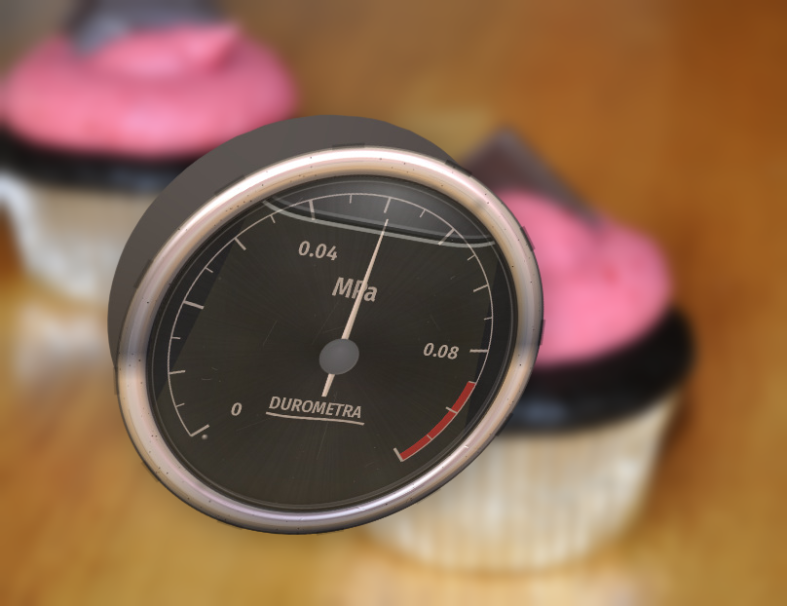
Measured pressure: 0.05,MPa
